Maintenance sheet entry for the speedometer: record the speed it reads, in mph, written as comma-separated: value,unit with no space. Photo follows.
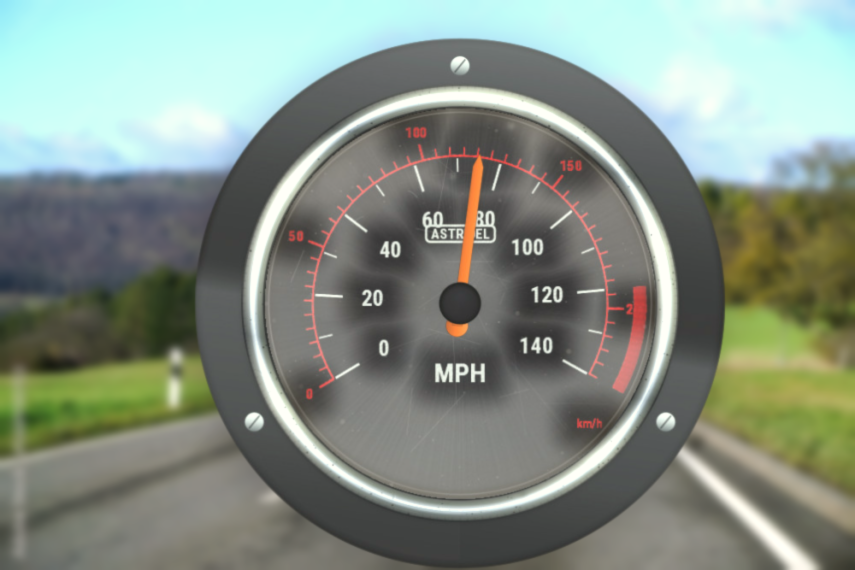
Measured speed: 75,mph
